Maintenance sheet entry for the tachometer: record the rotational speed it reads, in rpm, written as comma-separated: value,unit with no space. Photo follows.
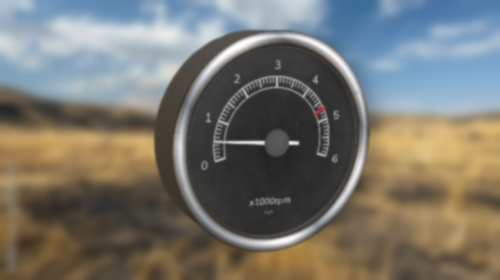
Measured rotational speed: 500,rpm
